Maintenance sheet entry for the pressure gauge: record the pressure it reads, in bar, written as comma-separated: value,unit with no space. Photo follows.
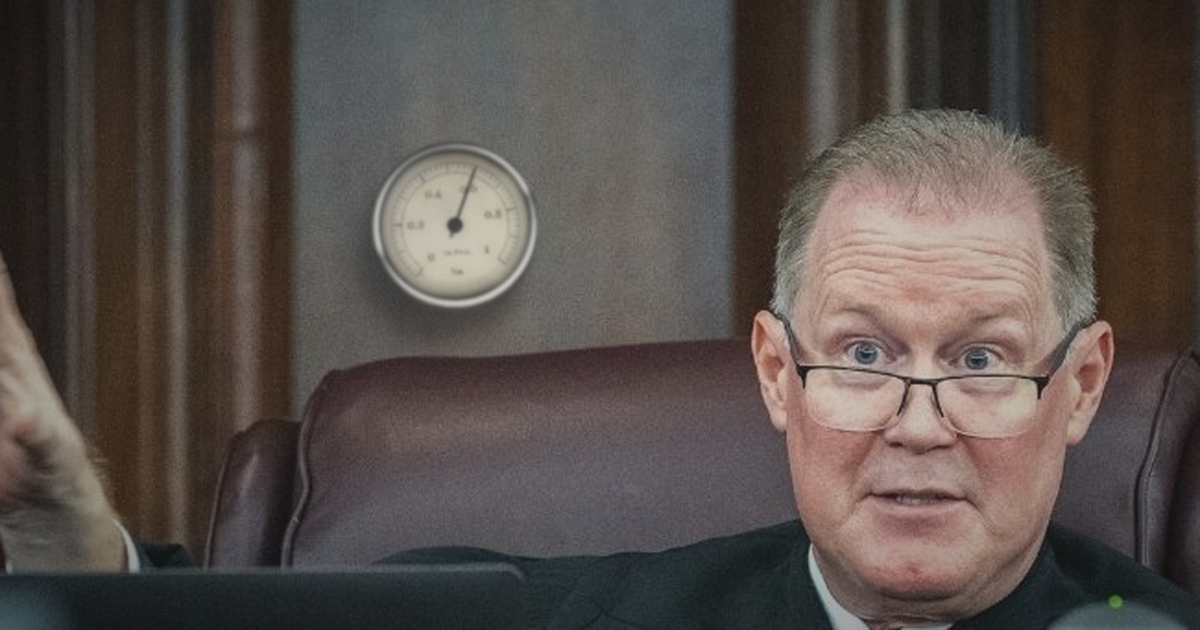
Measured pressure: 0.6,bar
